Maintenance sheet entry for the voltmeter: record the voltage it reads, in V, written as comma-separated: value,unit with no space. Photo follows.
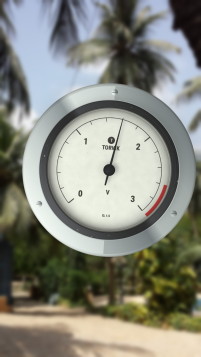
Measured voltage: 1.6,V
